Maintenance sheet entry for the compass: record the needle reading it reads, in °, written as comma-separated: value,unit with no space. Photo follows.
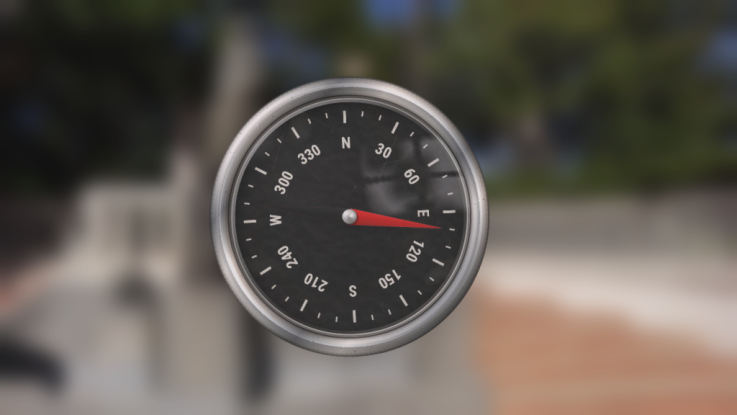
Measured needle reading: 100,°
